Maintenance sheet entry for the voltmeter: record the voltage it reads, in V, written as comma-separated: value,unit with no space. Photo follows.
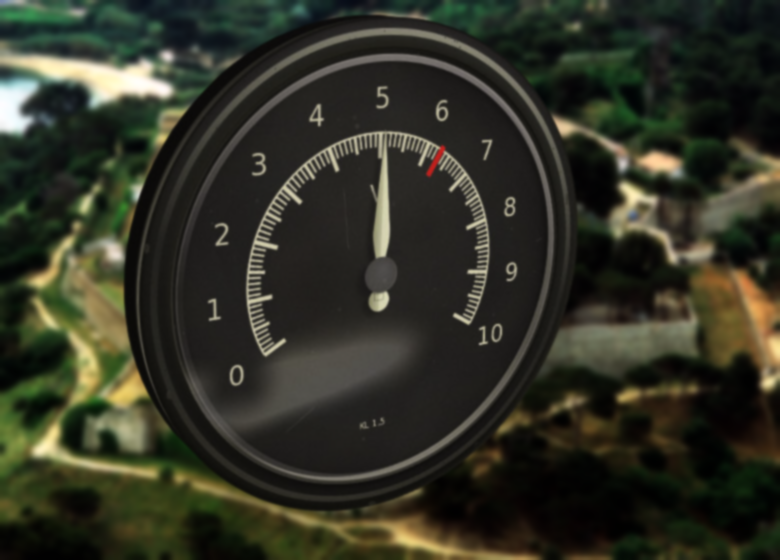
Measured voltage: 5,V
